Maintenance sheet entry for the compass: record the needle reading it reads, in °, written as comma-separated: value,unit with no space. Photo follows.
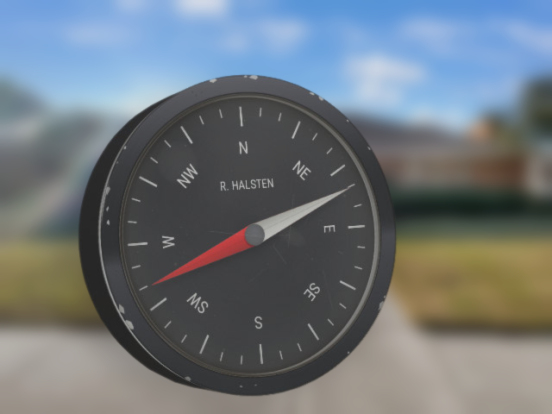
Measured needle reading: 250,°
